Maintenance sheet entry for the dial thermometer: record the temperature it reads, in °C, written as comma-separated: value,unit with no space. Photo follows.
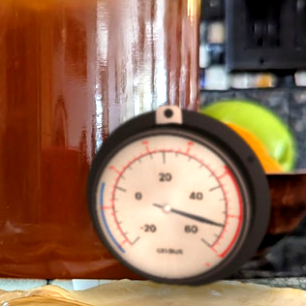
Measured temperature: 52,°C
